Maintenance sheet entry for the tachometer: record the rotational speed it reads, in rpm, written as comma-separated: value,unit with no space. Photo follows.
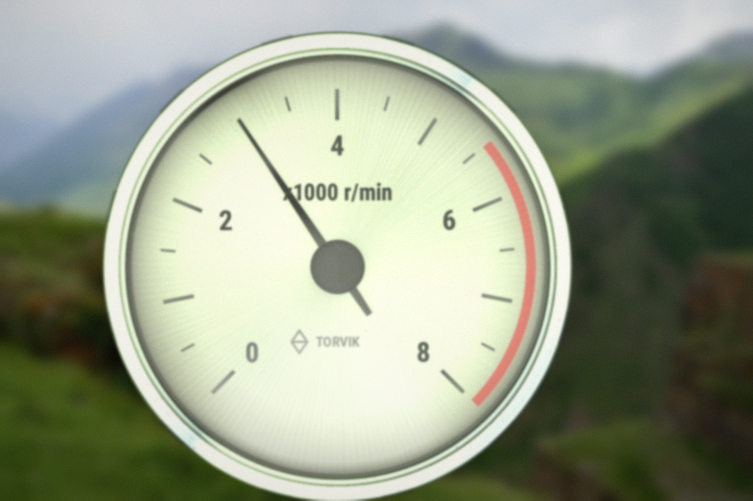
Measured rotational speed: 3000,rpm
